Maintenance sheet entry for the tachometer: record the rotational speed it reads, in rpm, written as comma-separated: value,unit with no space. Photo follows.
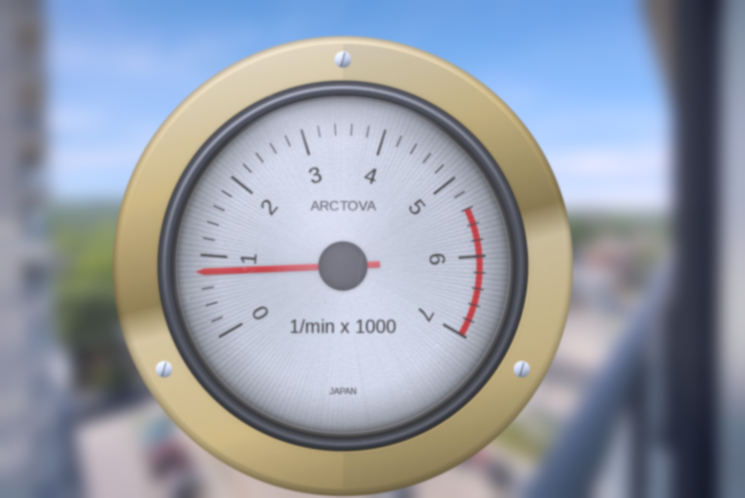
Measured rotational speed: 800,rpm
